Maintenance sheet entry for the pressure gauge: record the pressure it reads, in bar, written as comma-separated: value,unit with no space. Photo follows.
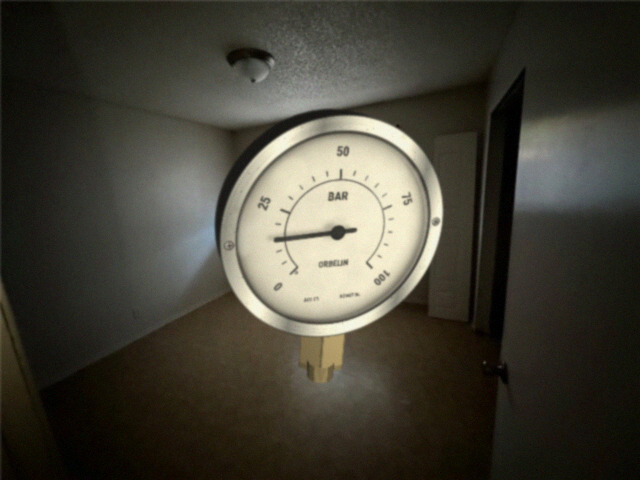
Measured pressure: 15,bar
